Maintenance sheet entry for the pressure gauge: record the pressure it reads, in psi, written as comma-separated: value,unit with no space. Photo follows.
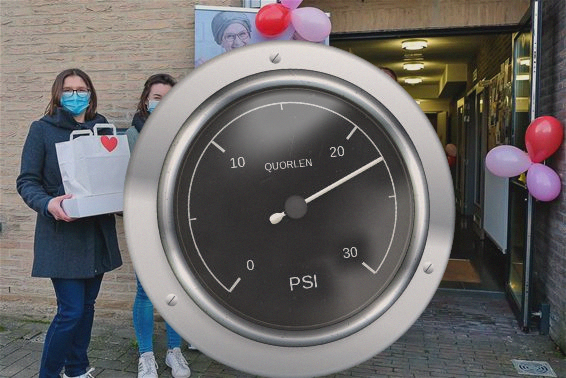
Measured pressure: 22.5,psi
